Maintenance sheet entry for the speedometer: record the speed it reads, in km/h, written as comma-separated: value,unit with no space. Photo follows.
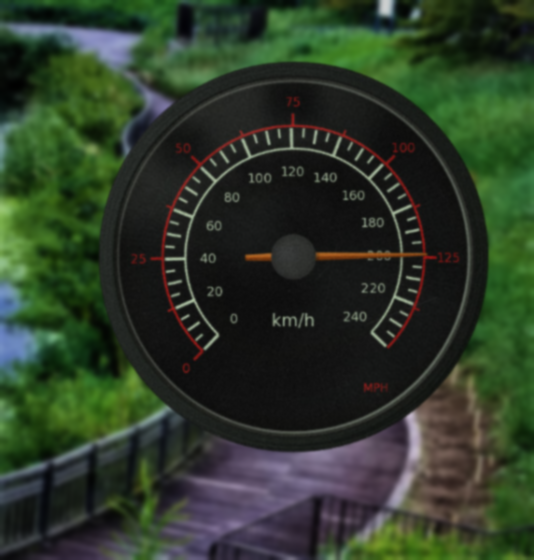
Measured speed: 200,km/h
